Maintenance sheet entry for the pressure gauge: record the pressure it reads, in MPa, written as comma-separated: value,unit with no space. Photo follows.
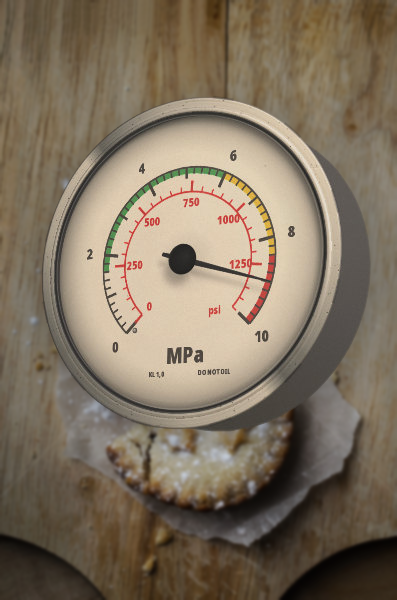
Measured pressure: 9,MPa
